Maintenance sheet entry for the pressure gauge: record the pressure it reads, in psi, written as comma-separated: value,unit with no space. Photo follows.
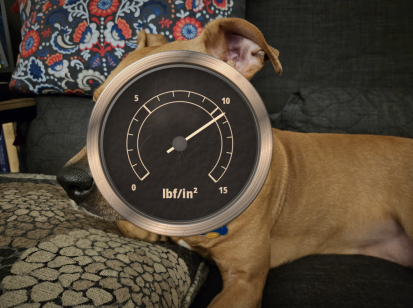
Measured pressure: 10.5,psi
